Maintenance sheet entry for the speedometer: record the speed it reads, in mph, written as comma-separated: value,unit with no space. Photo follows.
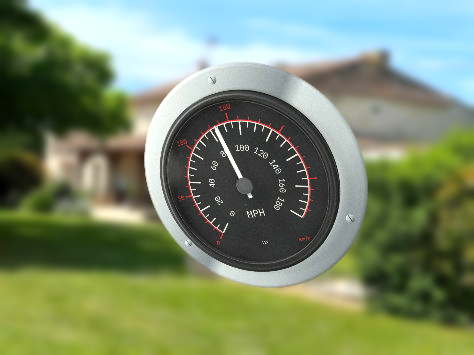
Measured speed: 85,mph
